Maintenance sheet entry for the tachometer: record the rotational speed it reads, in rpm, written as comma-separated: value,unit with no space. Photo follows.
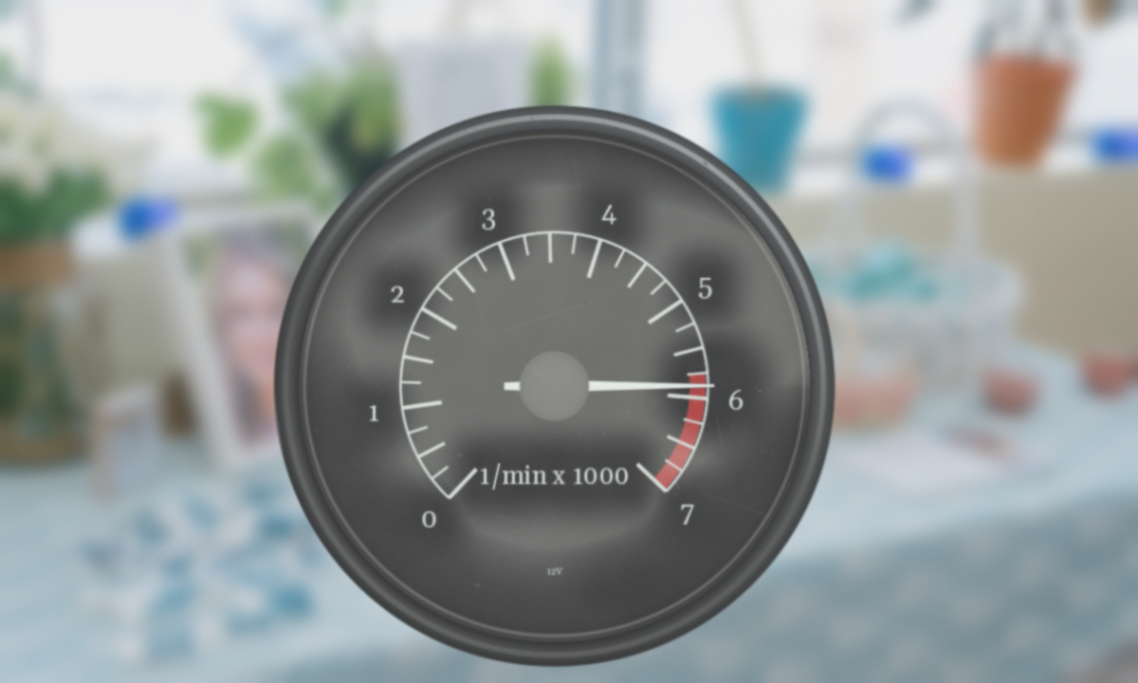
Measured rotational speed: 5875,rpm
